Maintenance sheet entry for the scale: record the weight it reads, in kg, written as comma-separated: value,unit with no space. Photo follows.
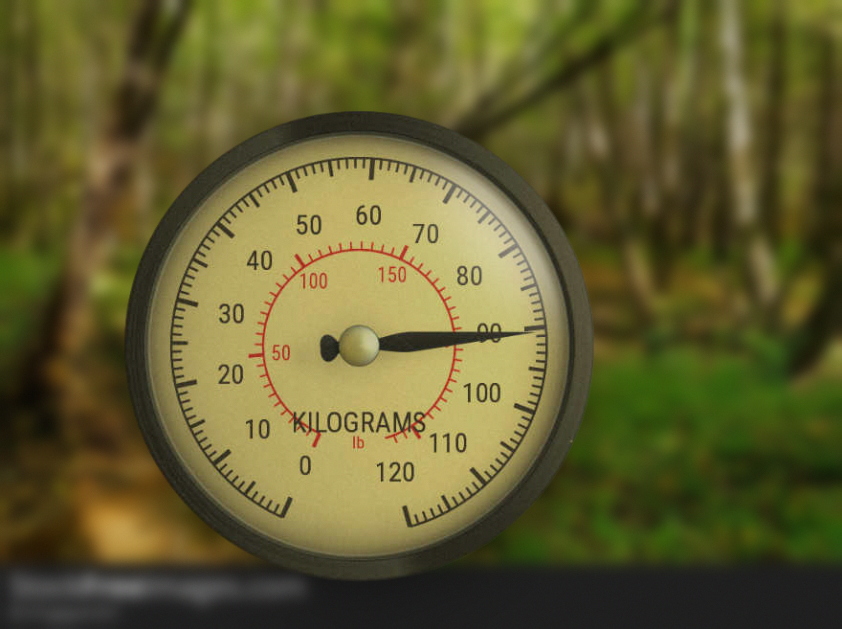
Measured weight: 90.5,kg
